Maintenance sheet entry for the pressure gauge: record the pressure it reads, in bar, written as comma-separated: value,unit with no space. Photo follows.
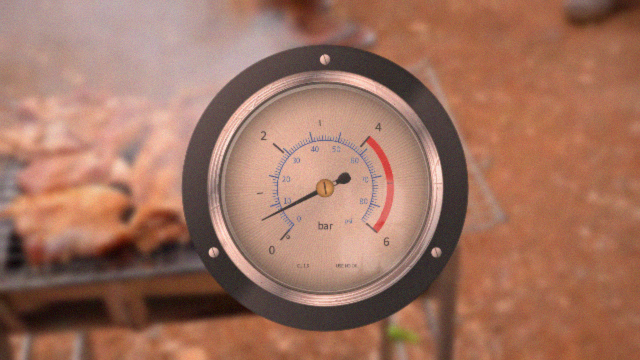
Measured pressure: 0.5,bar
